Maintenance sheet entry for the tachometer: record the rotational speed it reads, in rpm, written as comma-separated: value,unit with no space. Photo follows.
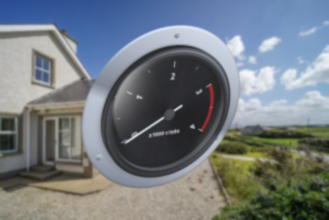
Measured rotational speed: 0,rpm
